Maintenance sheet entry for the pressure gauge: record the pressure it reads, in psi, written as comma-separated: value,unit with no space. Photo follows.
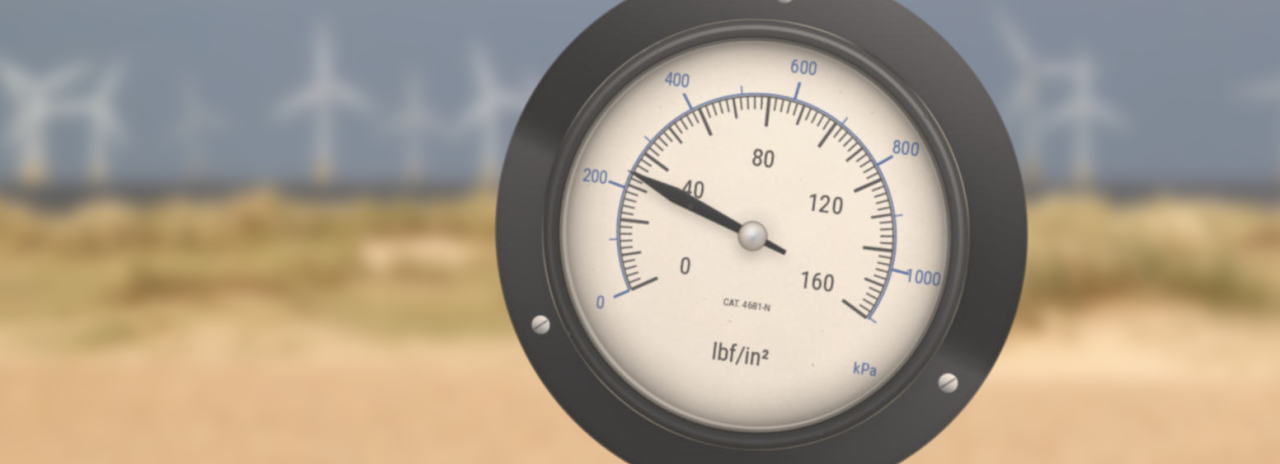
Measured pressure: 34,psi
